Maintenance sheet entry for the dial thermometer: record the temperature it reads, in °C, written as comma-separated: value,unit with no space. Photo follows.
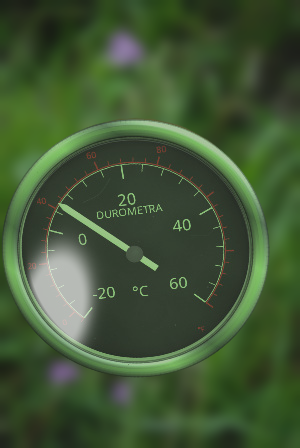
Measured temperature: 6,°C
